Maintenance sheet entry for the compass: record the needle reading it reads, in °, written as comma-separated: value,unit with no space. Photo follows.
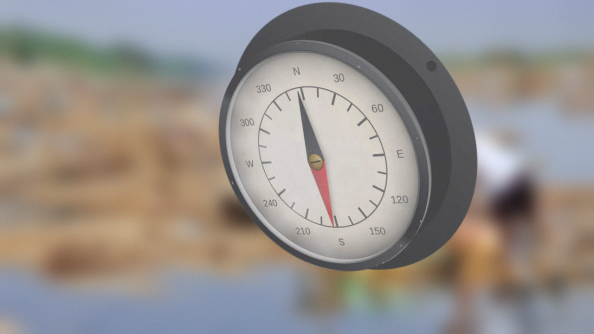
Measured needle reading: 180,°
